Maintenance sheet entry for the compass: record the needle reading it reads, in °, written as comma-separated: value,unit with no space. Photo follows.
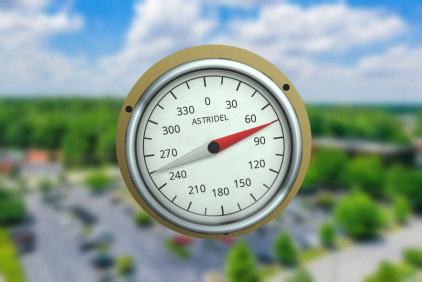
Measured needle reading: 75,°
